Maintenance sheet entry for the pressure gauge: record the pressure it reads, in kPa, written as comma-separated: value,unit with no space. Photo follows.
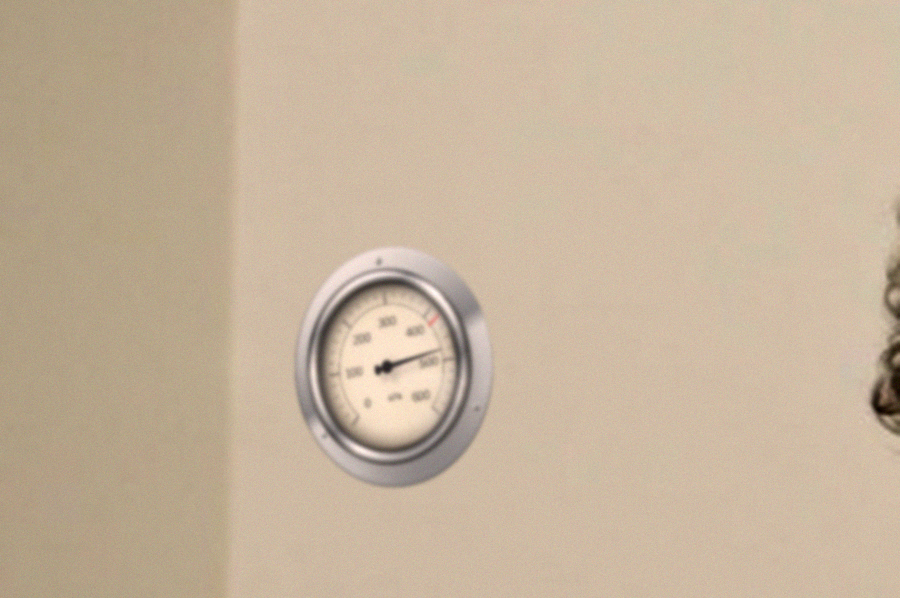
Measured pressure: 480,kPa
